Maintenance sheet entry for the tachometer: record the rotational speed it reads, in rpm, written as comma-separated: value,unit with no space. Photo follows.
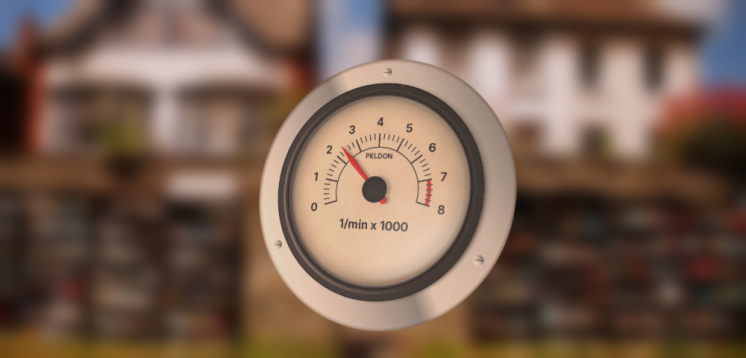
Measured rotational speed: 2400,rpm
